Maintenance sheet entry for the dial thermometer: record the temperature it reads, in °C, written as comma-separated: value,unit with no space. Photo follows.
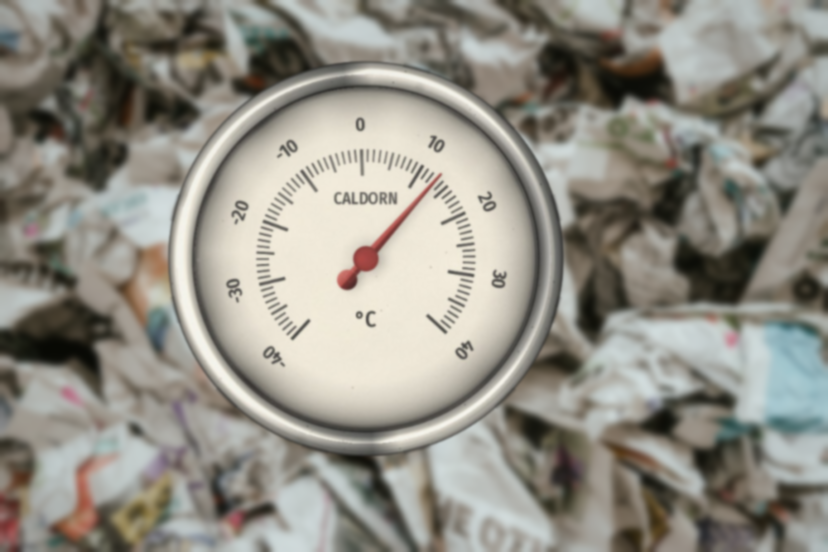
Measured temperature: 13,°C
